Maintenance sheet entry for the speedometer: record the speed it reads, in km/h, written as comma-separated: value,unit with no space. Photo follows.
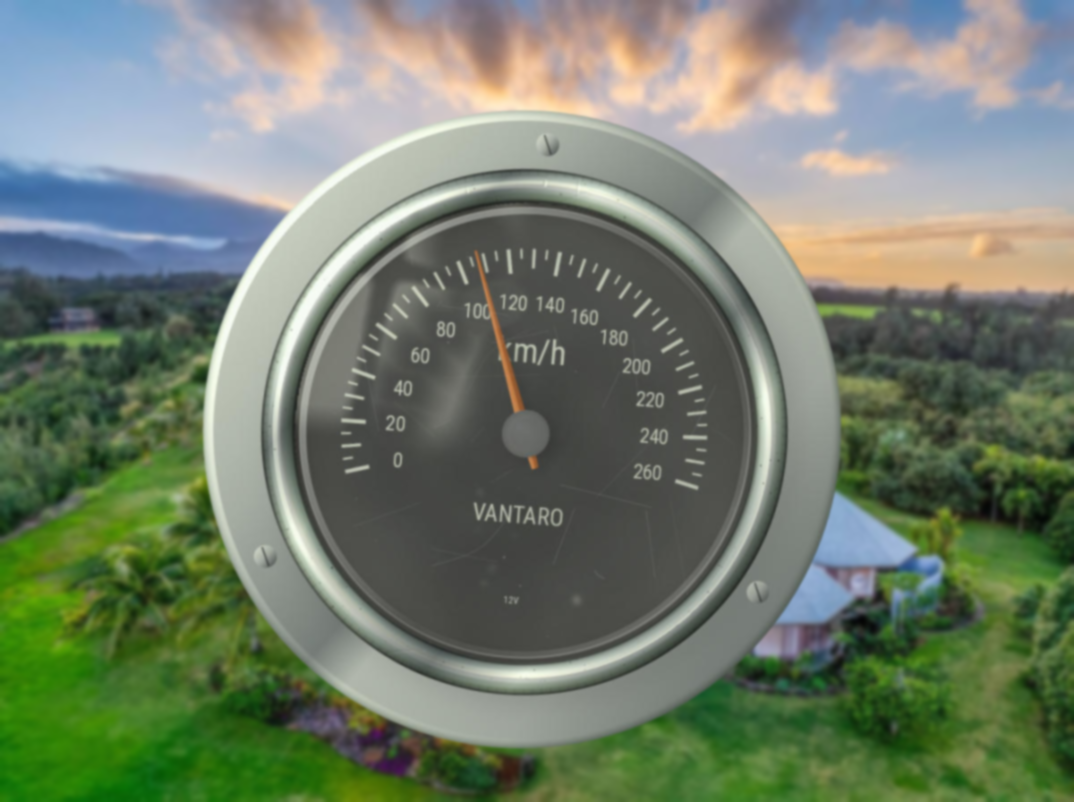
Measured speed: 107.5,km/h
